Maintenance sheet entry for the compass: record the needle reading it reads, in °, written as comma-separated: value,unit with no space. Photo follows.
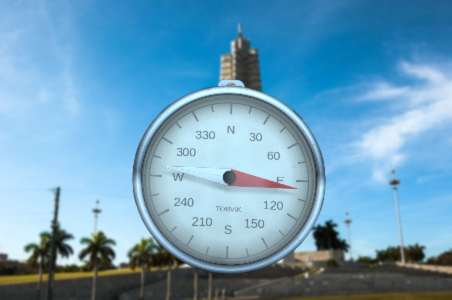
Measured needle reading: 97.5,°
